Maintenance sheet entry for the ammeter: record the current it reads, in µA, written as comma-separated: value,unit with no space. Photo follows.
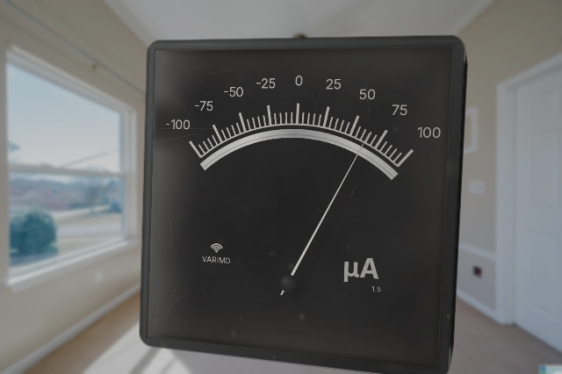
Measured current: 65,µA
